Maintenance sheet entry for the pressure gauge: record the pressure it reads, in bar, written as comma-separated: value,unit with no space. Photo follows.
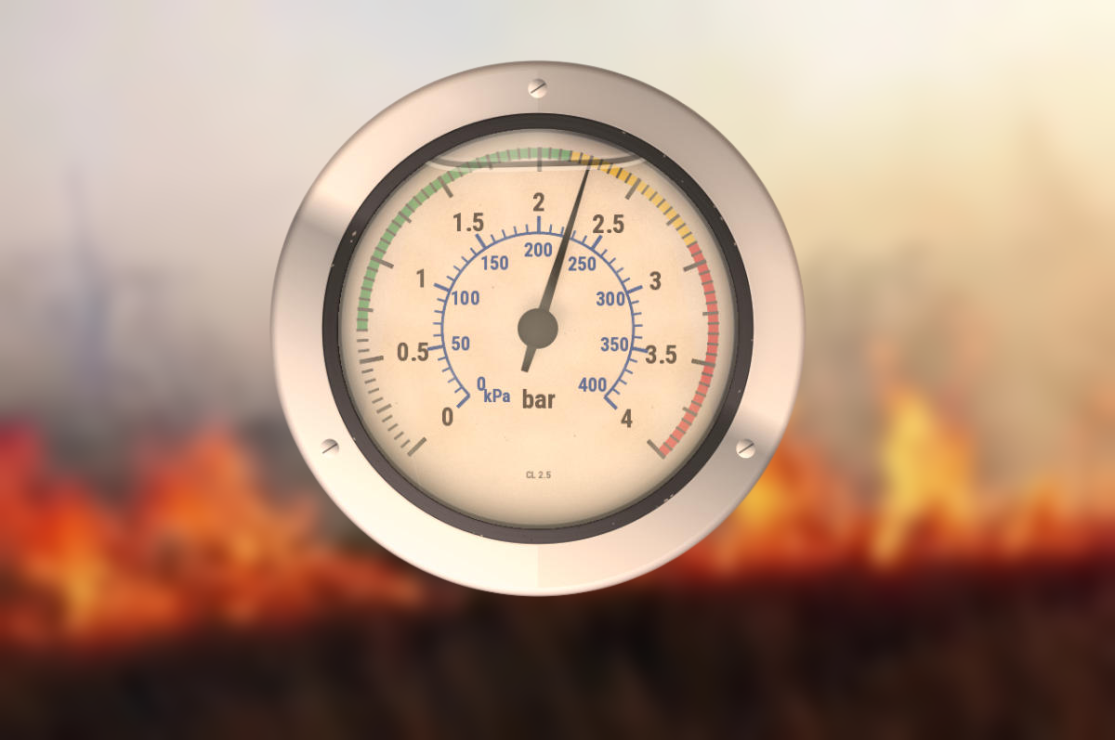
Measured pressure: 2.25,bar
